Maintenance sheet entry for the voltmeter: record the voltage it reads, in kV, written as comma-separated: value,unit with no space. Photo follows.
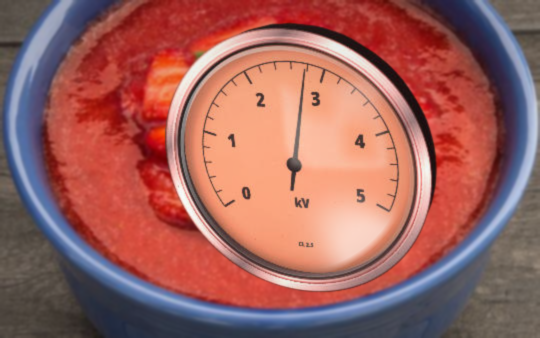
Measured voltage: 2.8,kV
